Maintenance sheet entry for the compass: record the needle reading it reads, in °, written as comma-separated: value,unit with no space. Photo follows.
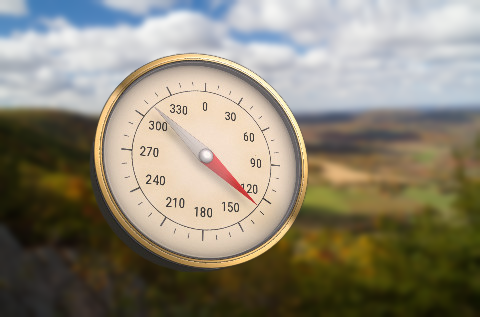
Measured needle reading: 130,°
